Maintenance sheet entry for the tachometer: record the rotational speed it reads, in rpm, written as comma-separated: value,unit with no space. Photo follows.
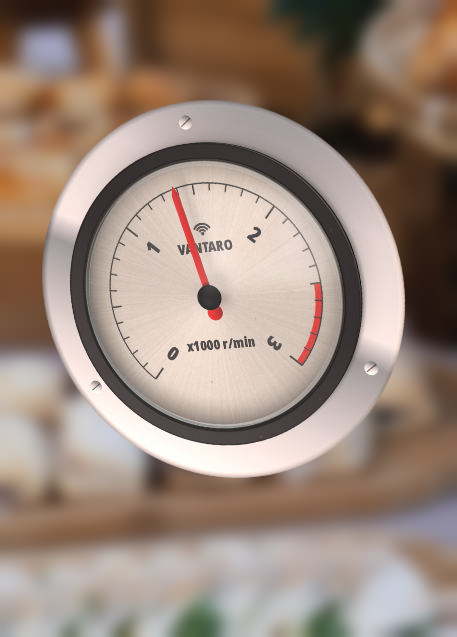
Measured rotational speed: 1400,rpm
